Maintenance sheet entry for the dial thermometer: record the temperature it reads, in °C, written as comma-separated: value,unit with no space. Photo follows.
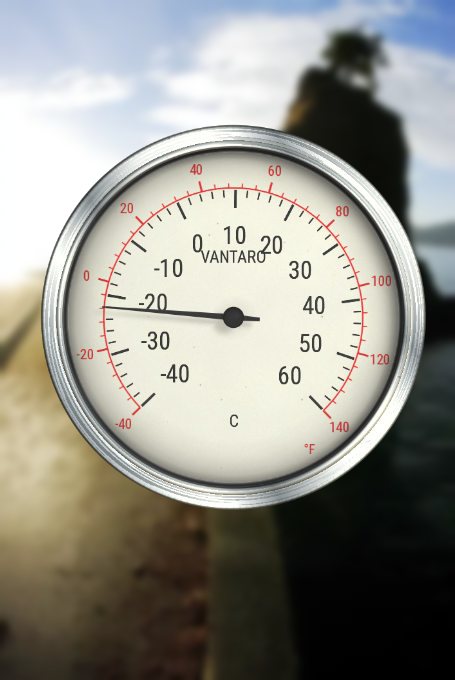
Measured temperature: -22,°C
